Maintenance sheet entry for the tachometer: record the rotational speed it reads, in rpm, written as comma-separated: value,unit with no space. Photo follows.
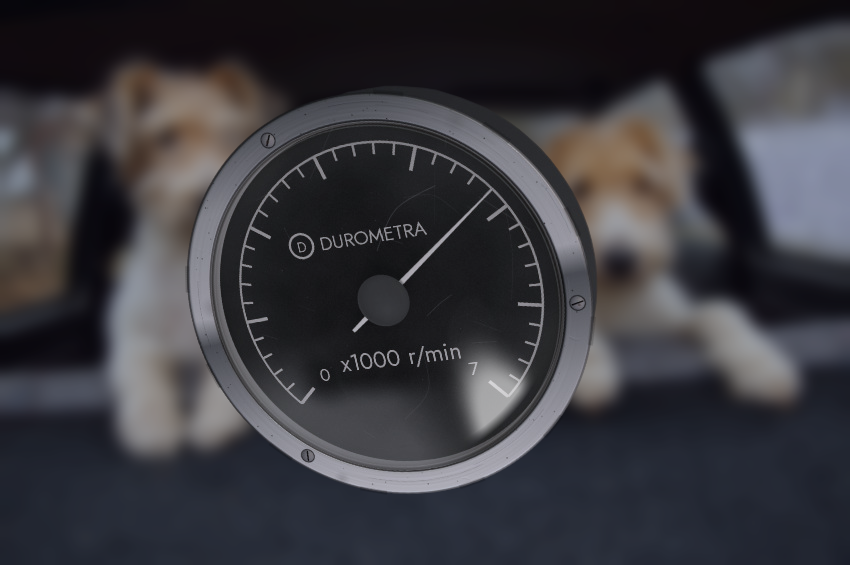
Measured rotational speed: 4800,rpm
